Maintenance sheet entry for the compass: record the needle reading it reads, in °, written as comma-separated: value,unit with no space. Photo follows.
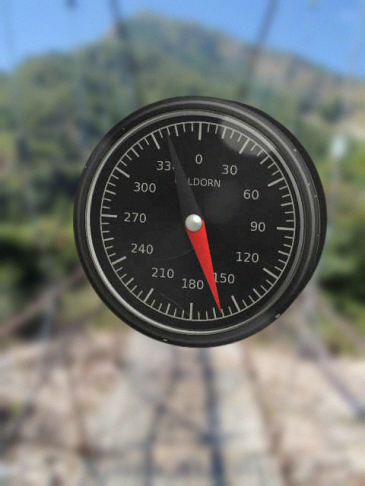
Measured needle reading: 160,°
